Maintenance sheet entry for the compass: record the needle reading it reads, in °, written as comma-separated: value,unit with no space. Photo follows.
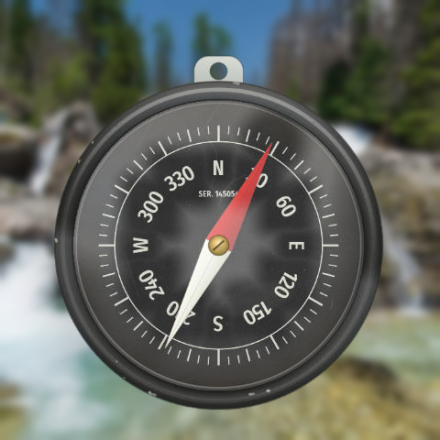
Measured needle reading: 27.5,°
